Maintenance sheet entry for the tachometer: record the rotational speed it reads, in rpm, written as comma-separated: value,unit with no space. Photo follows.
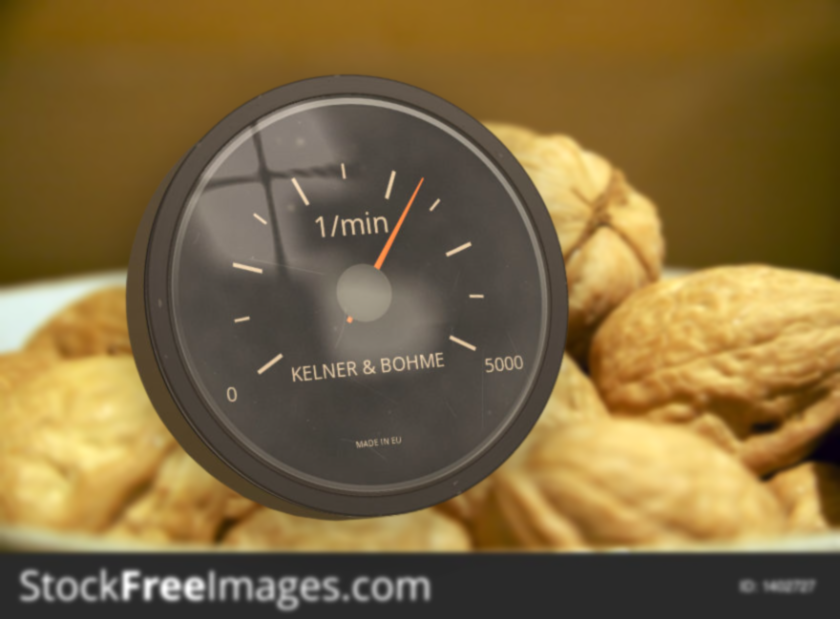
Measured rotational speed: 3250,rpm
